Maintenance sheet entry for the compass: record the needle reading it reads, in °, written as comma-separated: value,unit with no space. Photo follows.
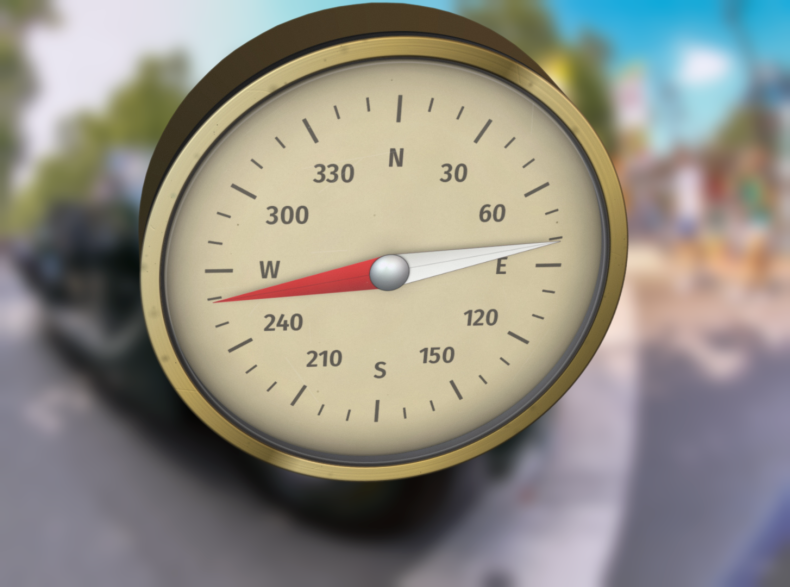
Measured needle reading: 260,°
